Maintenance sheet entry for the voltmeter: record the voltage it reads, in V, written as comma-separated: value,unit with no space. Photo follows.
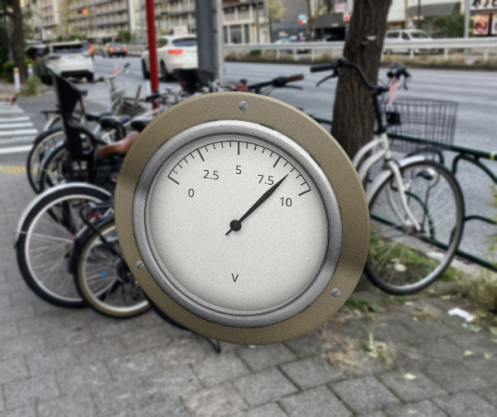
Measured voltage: 8.5,V
